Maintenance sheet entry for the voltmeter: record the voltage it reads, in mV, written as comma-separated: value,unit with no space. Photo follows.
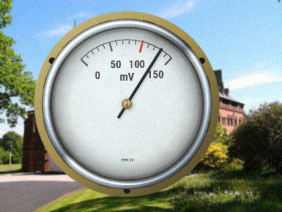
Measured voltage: 130,mV
